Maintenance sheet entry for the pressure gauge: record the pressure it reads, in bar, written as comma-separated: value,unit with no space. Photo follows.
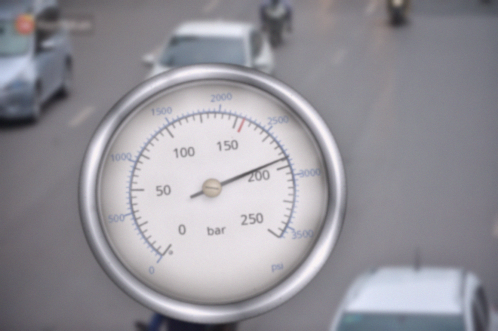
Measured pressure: 195,bar
